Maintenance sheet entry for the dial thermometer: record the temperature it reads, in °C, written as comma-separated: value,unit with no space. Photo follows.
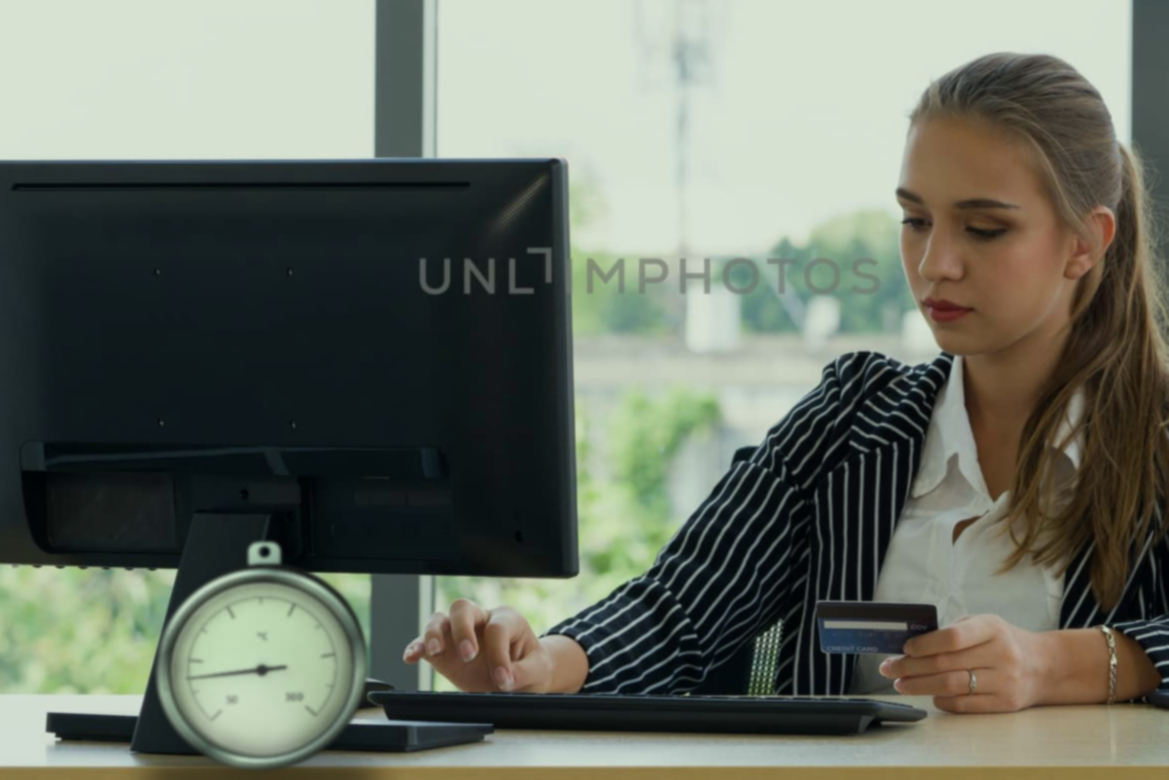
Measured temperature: 87.5,°C
